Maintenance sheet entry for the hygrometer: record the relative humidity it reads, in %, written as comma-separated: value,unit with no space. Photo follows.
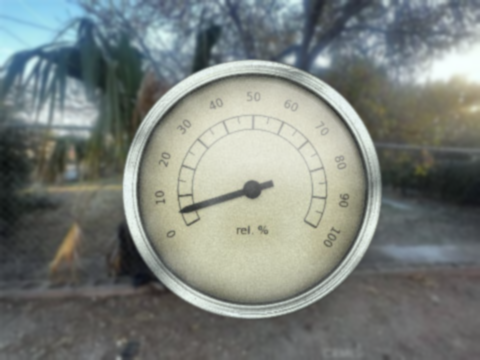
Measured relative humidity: 5,%
